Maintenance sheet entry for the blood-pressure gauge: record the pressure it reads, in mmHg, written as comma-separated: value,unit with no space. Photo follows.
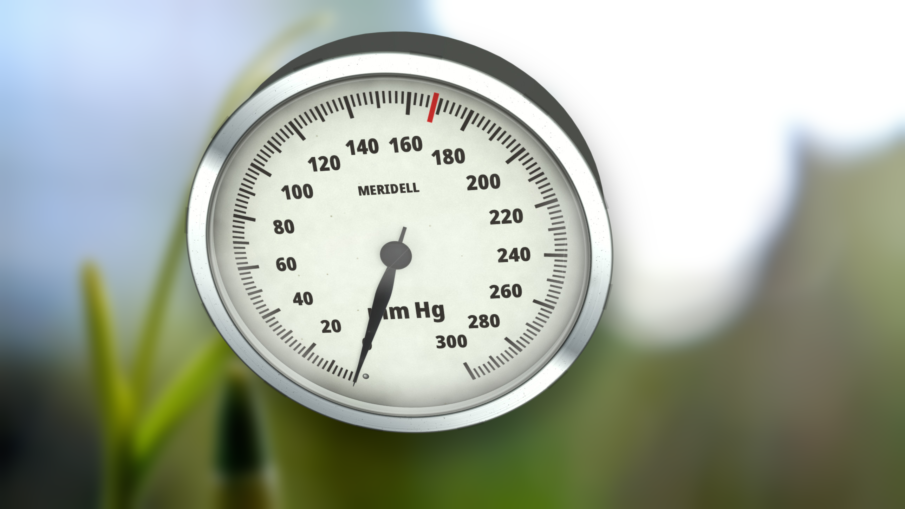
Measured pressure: 0,mmHg
